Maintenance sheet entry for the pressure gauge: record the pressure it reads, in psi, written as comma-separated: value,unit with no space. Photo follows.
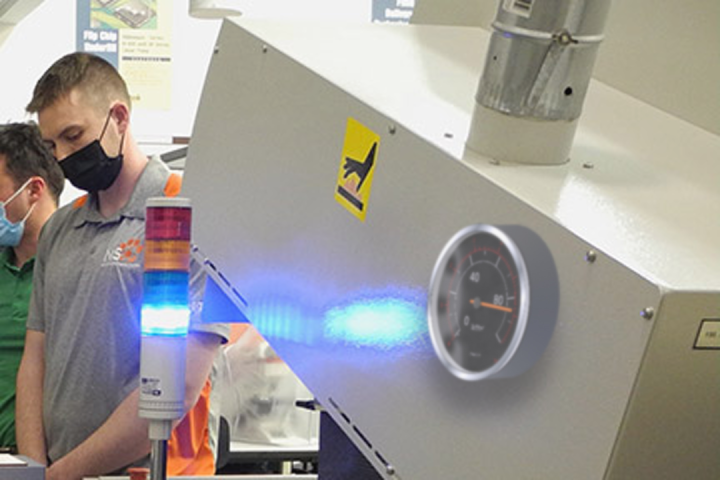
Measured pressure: 85,psi
